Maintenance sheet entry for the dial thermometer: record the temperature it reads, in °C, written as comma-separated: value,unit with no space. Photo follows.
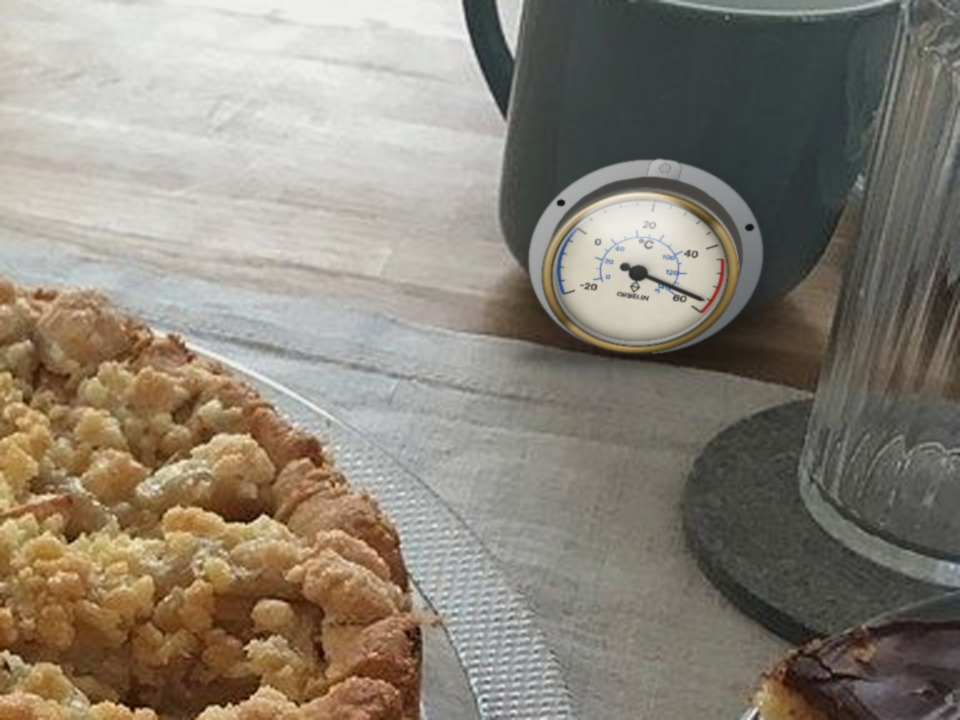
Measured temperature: 56,°C
